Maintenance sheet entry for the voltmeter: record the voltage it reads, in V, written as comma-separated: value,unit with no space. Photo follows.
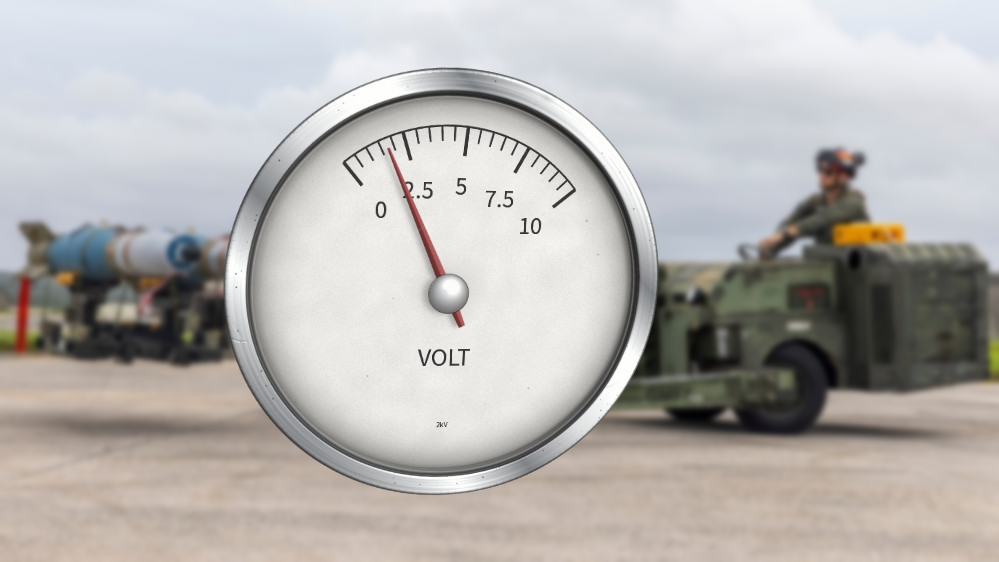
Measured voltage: 1.75,V
